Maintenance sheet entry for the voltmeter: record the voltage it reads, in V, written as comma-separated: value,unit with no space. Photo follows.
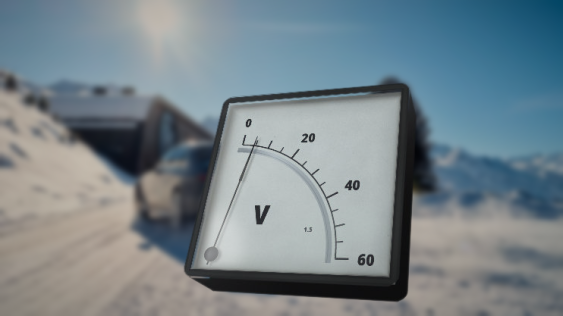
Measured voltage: 5,V
